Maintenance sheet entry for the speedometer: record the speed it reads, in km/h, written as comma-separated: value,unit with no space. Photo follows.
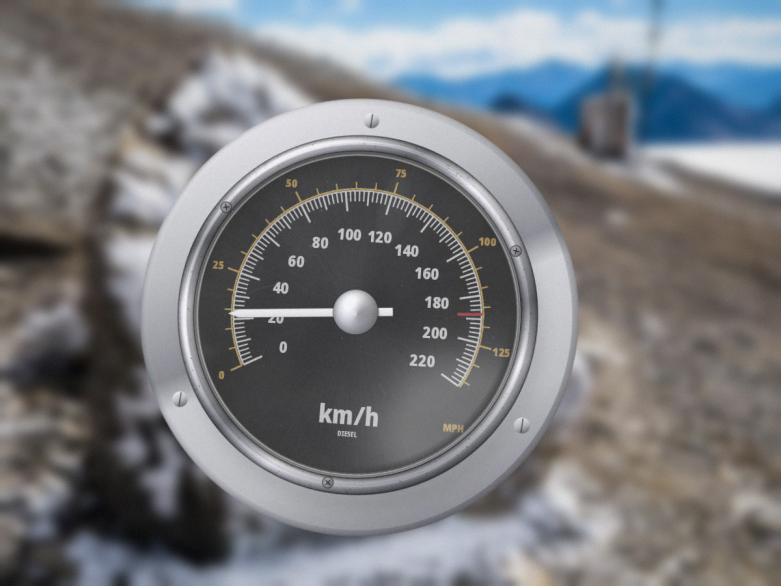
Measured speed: 22,km/h
